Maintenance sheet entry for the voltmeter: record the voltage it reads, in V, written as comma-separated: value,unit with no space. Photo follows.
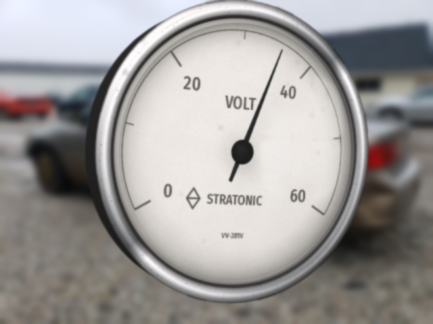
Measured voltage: 35,V
